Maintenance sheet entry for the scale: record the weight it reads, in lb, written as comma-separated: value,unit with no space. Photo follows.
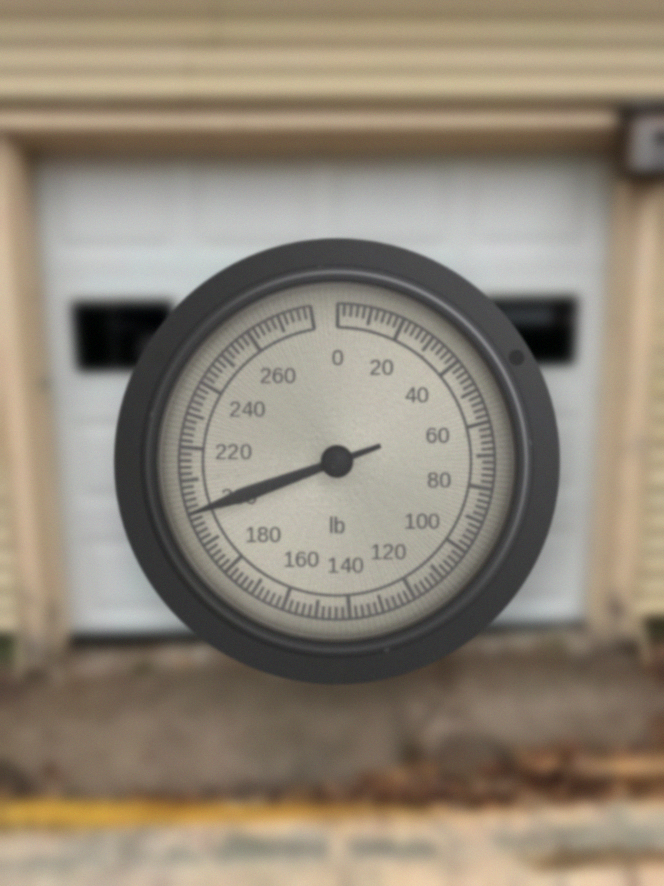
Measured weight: 200,lb
